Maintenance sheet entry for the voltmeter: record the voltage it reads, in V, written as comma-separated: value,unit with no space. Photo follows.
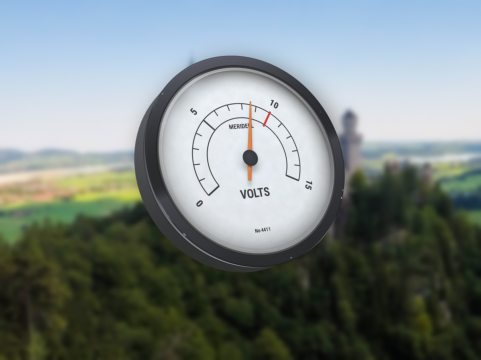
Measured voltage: 8.5,V
